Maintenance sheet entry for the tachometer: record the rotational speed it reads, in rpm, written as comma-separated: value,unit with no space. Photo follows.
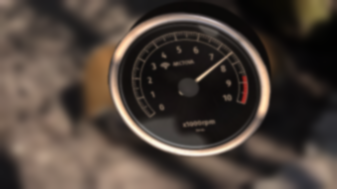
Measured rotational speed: 7500,rpm
